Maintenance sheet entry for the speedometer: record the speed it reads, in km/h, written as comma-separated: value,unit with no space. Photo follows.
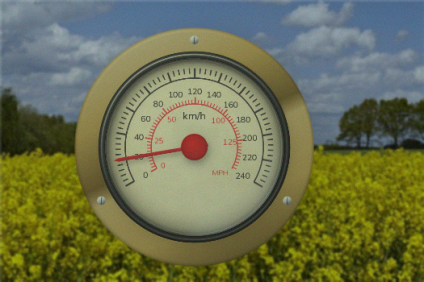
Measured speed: 20,km/h
